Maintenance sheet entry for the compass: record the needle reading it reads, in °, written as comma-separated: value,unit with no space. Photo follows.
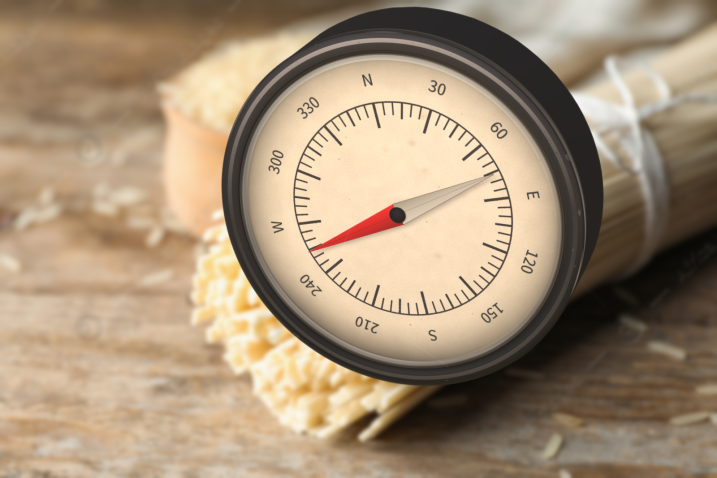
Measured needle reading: 255,°
